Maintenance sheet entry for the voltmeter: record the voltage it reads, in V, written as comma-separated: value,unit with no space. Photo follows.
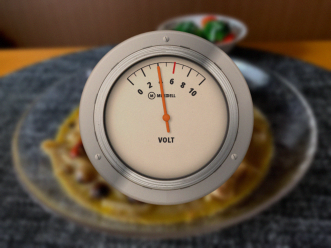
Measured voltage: 4,V
